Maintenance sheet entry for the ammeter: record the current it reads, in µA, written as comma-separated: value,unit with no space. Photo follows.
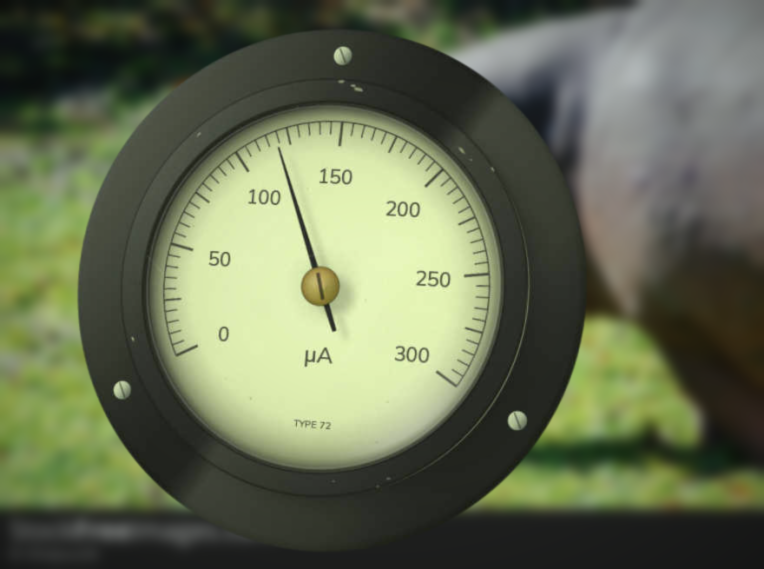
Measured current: 120,µA
